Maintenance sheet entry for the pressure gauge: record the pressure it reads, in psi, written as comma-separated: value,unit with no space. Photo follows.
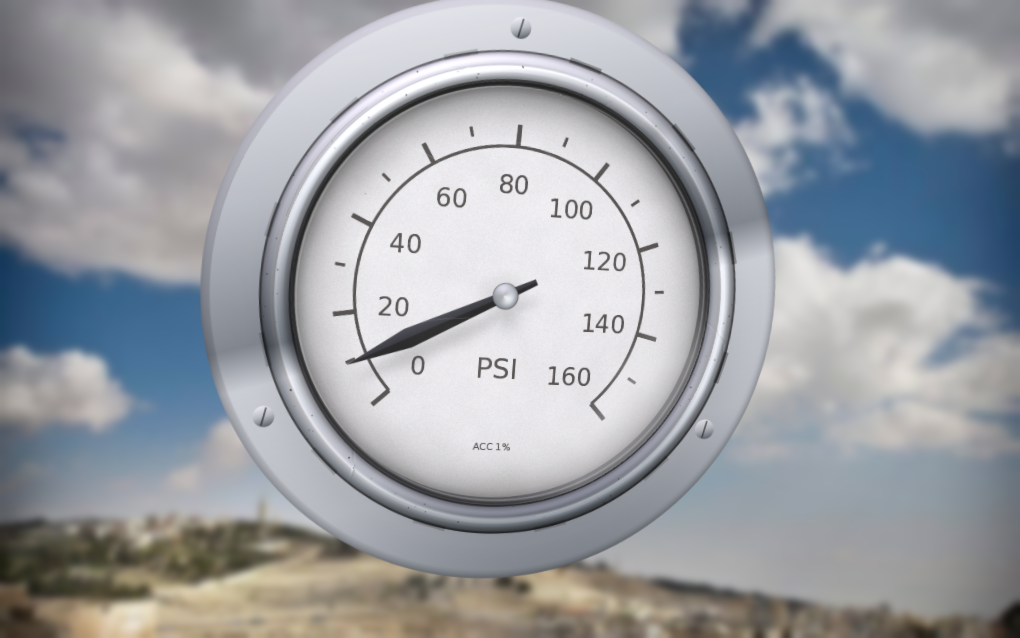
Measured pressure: 10,psi
